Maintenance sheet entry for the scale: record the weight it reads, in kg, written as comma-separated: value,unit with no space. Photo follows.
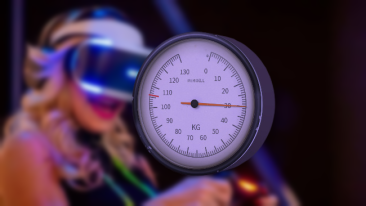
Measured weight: 30,kg
